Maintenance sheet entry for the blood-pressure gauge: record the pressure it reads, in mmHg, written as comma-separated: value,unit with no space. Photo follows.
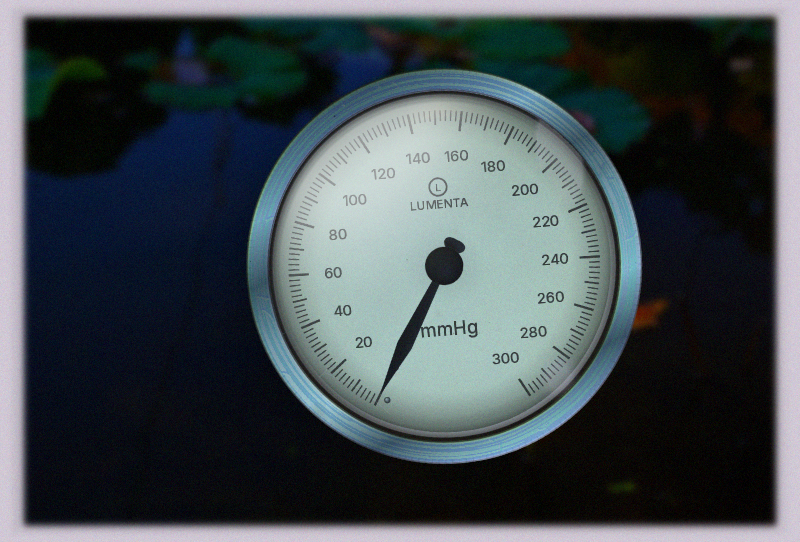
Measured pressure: 0,mmHg
